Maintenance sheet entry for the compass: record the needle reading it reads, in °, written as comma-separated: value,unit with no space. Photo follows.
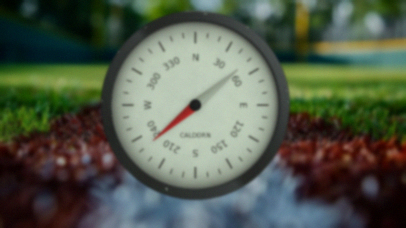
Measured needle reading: 230,°
